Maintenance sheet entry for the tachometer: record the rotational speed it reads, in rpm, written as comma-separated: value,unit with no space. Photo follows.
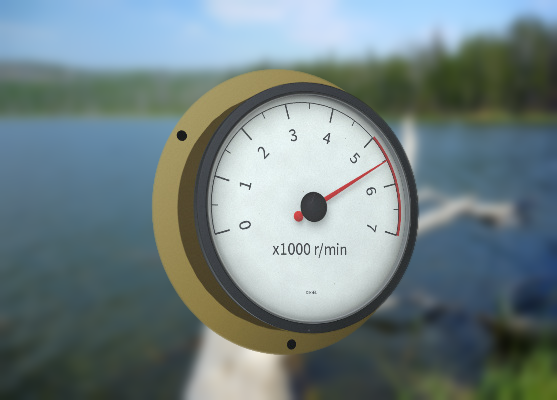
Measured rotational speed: 5500,rpm
